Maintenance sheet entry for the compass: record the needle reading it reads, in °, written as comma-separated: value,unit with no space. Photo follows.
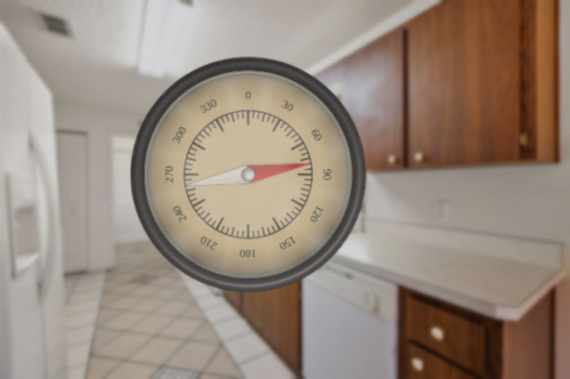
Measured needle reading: 80,°
